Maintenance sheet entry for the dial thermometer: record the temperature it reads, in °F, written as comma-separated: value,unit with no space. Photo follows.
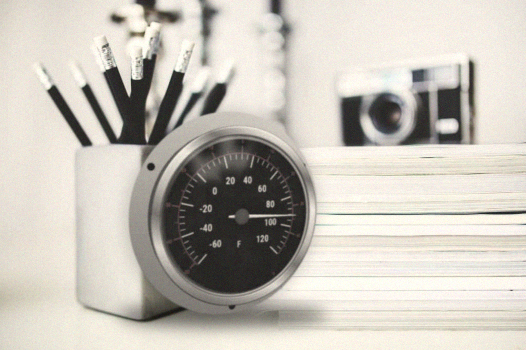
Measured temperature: 92,°F
